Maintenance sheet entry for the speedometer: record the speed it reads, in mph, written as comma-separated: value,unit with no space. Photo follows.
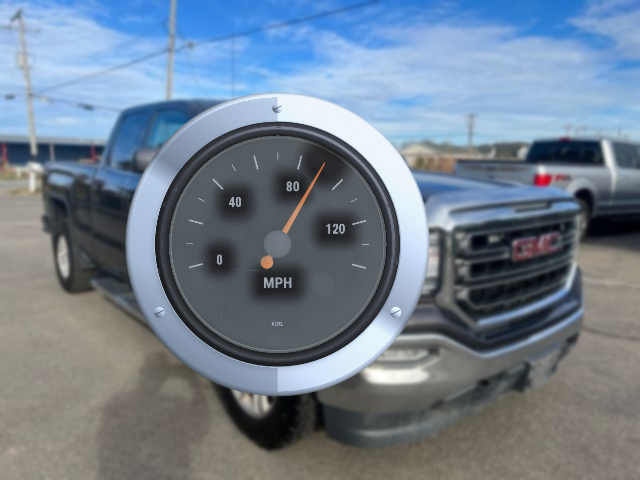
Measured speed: 90,mph
